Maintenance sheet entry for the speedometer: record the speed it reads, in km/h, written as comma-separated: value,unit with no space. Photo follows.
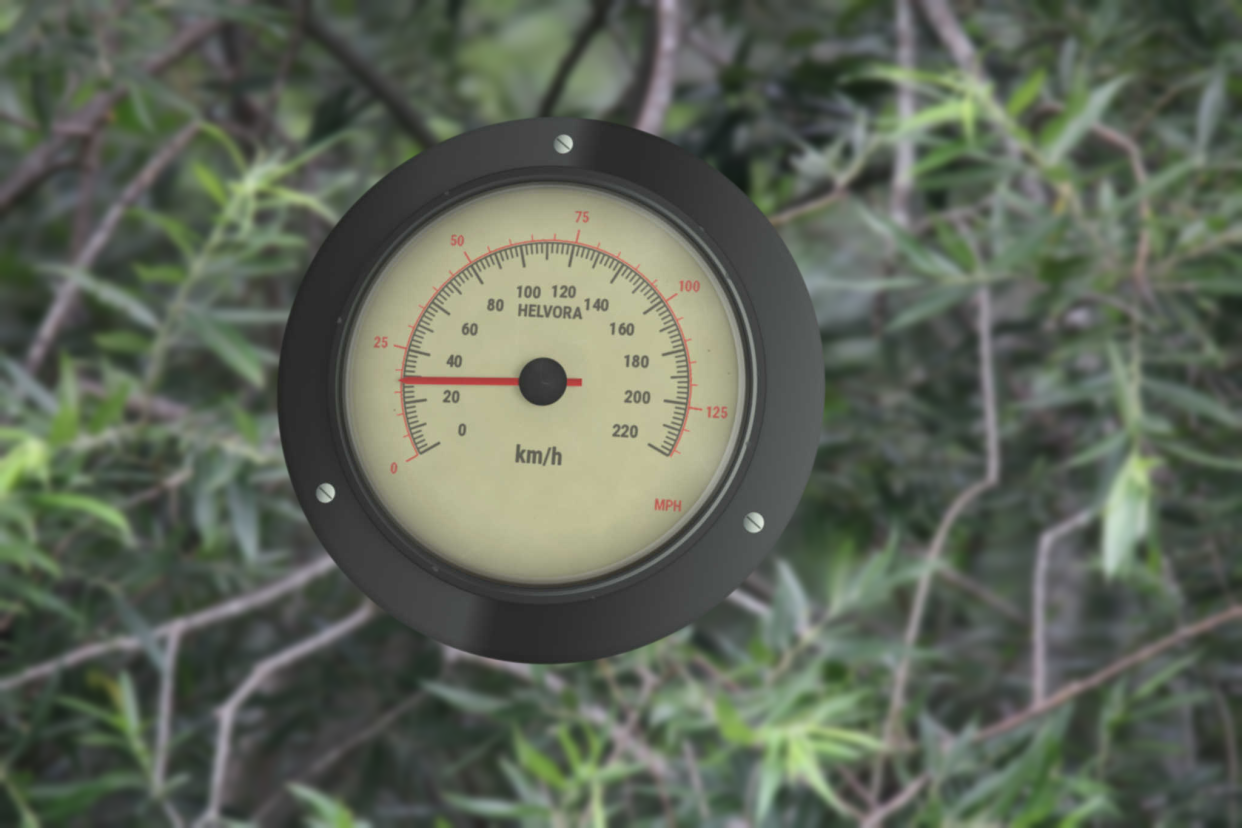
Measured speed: 28,km/h
